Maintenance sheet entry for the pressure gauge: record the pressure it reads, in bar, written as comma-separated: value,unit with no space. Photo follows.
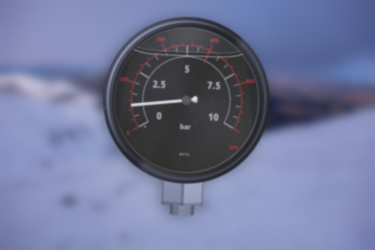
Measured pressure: 1,bar
